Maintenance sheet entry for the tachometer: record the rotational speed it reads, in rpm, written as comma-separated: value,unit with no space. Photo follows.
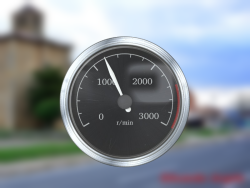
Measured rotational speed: 1200,rpm
